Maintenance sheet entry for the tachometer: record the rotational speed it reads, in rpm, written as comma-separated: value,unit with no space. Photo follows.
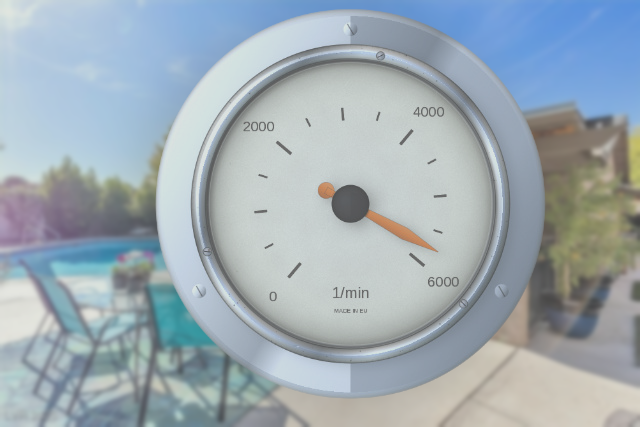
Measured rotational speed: 5750,rpm
